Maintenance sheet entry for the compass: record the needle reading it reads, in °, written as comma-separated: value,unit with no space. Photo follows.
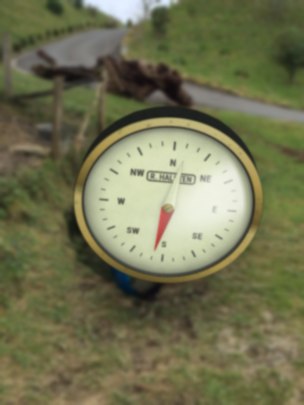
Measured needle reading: 190,°
